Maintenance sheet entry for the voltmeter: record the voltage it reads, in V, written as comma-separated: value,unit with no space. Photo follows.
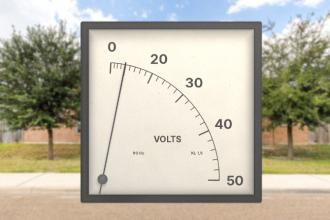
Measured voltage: 10,V
